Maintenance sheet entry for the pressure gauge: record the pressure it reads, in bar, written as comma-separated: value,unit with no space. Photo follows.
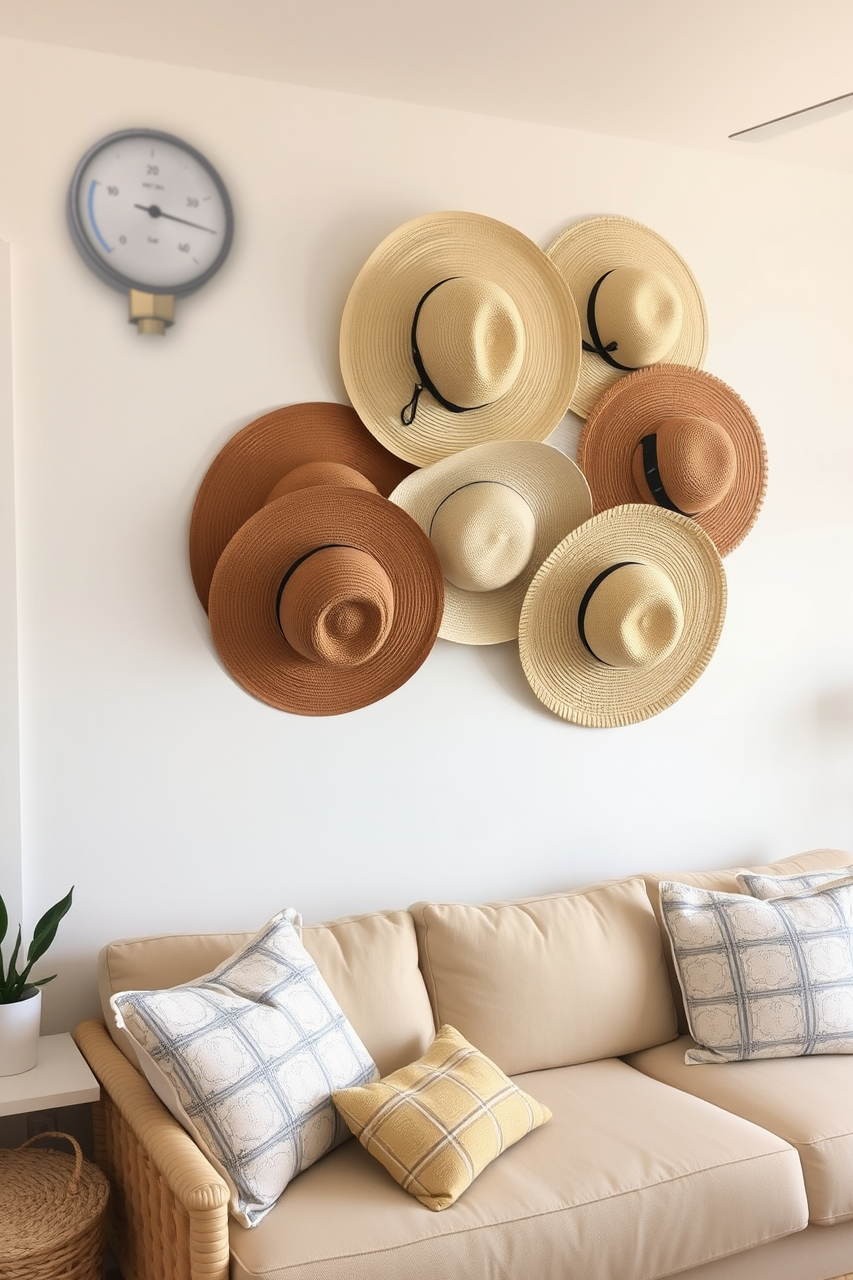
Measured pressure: 35,bar
